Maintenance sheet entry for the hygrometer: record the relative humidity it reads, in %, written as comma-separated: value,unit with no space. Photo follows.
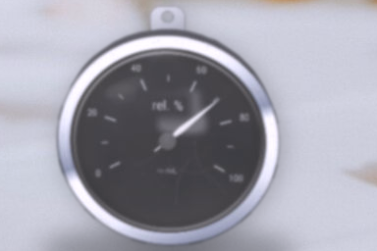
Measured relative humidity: 70,%
